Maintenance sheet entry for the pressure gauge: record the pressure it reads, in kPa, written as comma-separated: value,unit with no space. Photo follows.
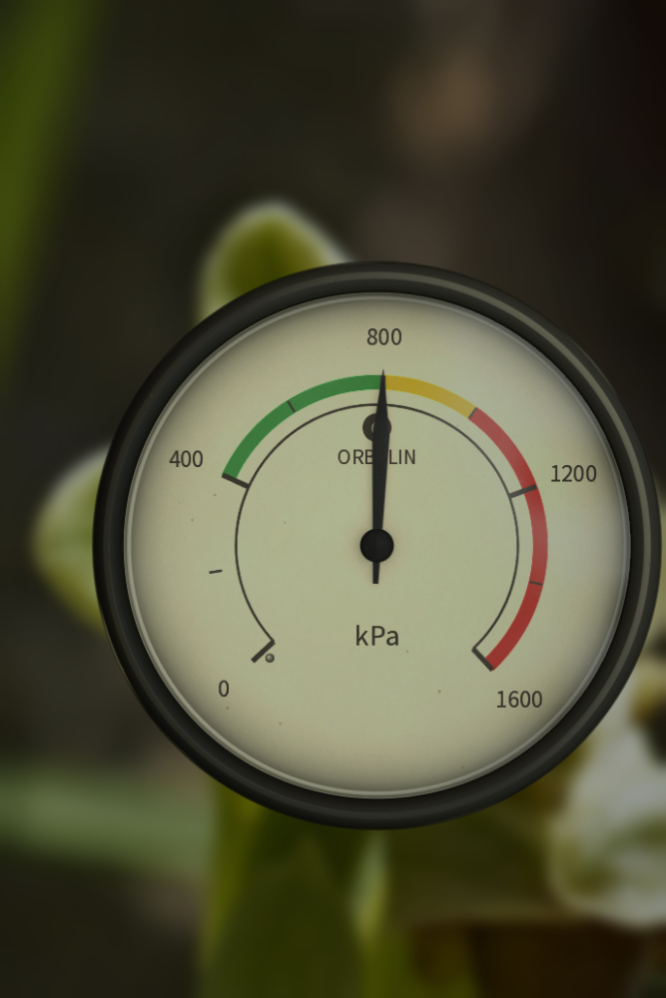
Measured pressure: 800,kPa
